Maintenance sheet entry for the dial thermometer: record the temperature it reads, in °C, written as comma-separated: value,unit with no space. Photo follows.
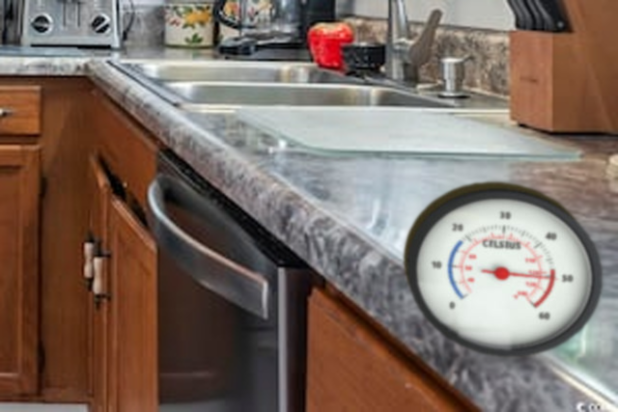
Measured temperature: 50,°C
